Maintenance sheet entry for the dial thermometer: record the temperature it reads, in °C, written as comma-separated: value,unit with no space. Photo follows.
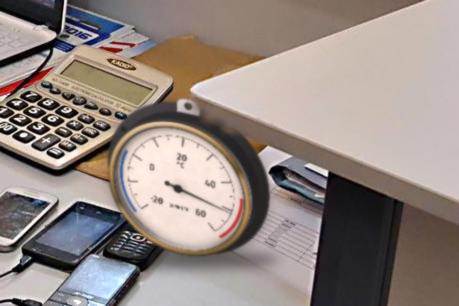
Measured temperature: 50,°C
